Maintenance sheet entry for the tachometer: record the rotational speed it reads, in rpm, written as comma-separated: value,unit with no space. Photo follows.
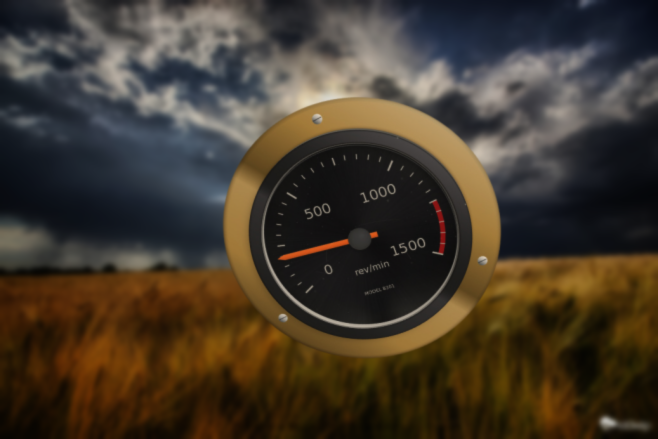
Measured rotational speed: 200,rpm
